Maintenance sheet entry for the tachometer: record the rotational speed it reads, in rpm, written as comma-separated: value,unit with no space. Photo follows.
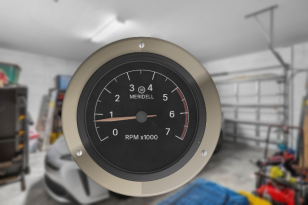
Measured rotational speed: 750,rpm
